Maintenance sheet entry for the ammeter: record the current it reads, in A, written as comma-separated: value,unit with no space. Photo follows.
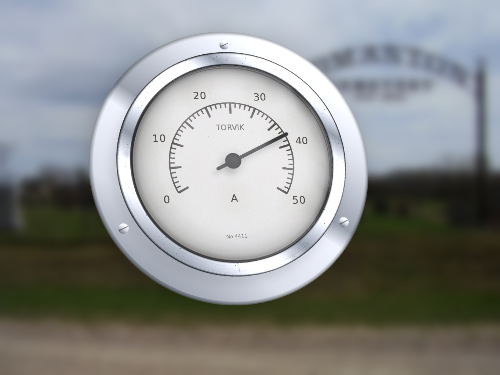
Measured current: 38,A
